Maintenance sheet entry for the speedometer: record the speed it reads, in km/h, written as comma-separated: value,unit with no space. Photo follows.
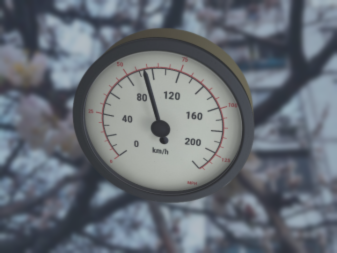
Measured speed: 95,km/h
